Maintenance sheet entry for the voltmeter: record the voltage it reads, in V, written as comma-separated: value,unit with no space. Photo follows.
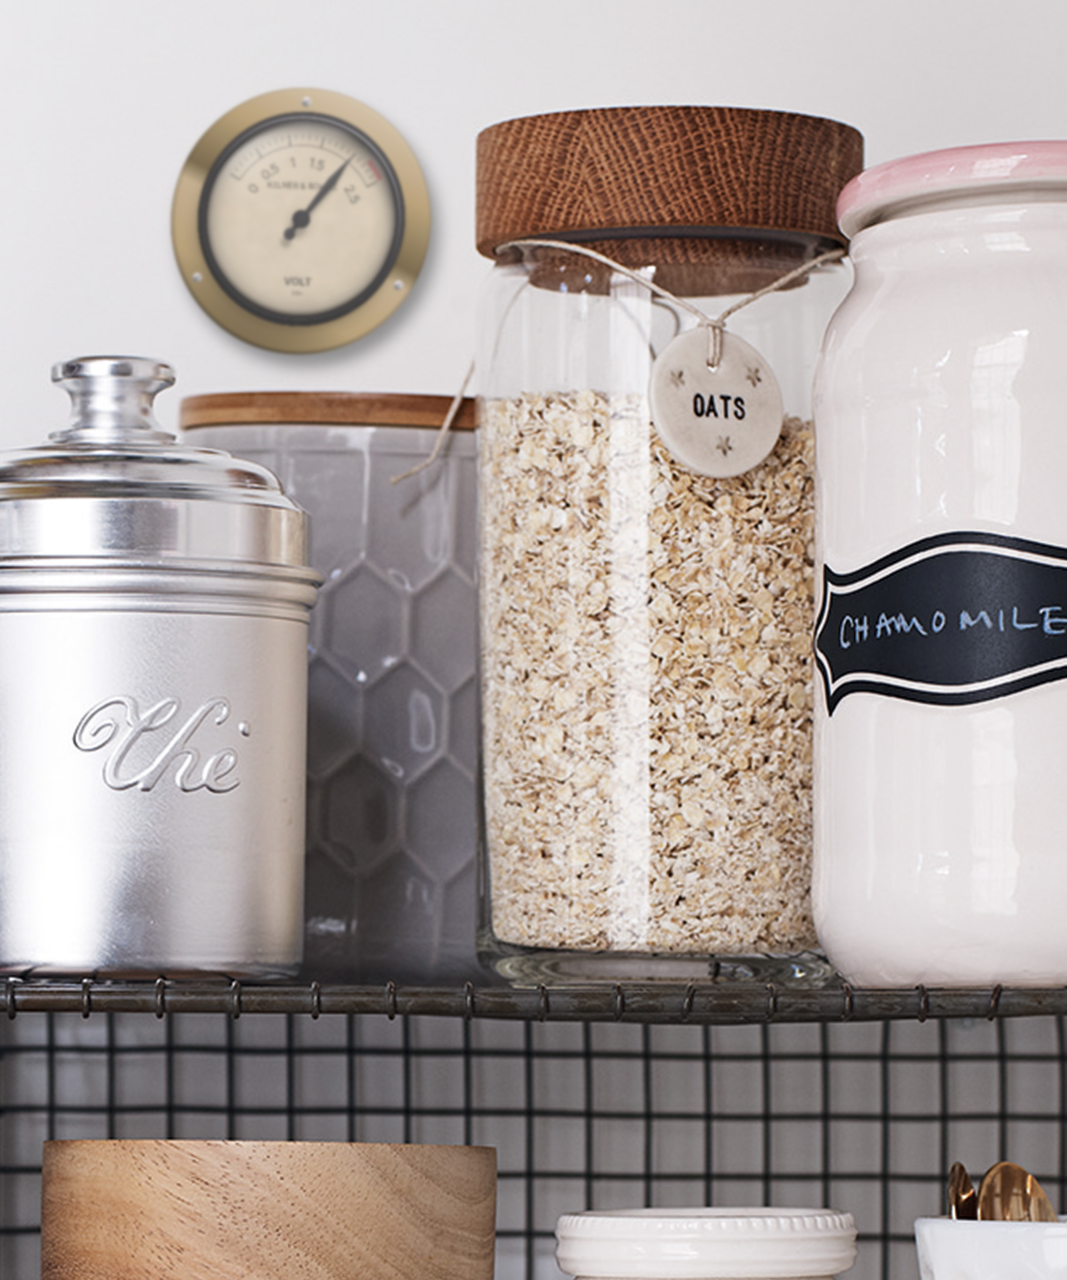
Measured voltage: 2,V
